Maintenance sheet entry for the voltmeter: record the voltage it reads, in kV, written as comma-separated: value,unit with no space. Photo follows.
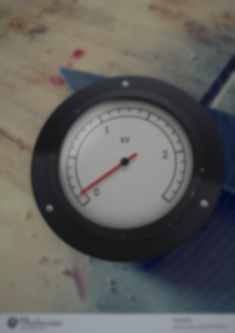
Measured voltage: 0.1,kV
